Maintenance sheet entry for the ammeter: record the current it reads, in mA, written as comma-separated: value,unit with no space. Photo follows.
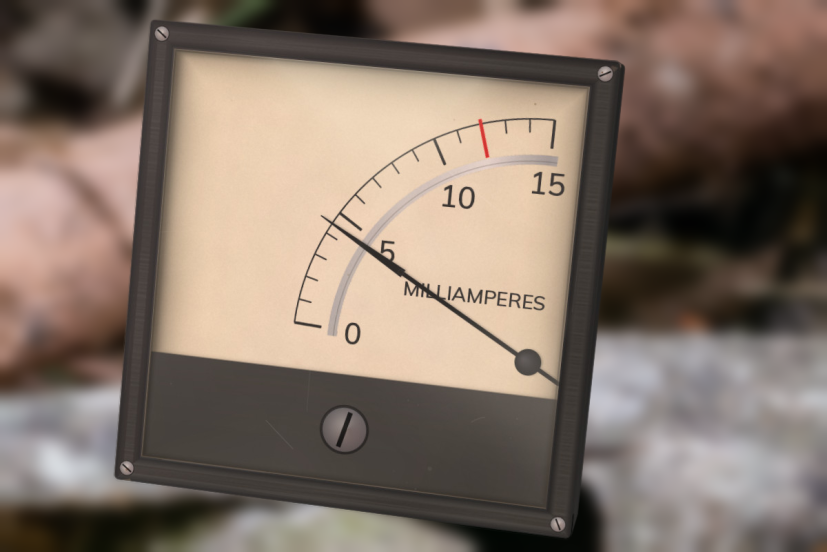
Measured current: 4.5,mA
